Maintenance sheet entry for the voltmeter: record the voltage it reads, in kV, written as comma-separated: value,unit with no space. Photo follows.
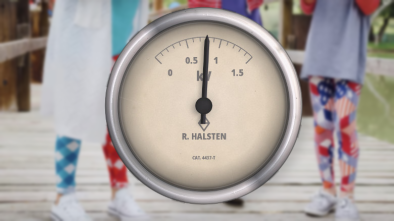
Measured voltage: 0.8,kV
